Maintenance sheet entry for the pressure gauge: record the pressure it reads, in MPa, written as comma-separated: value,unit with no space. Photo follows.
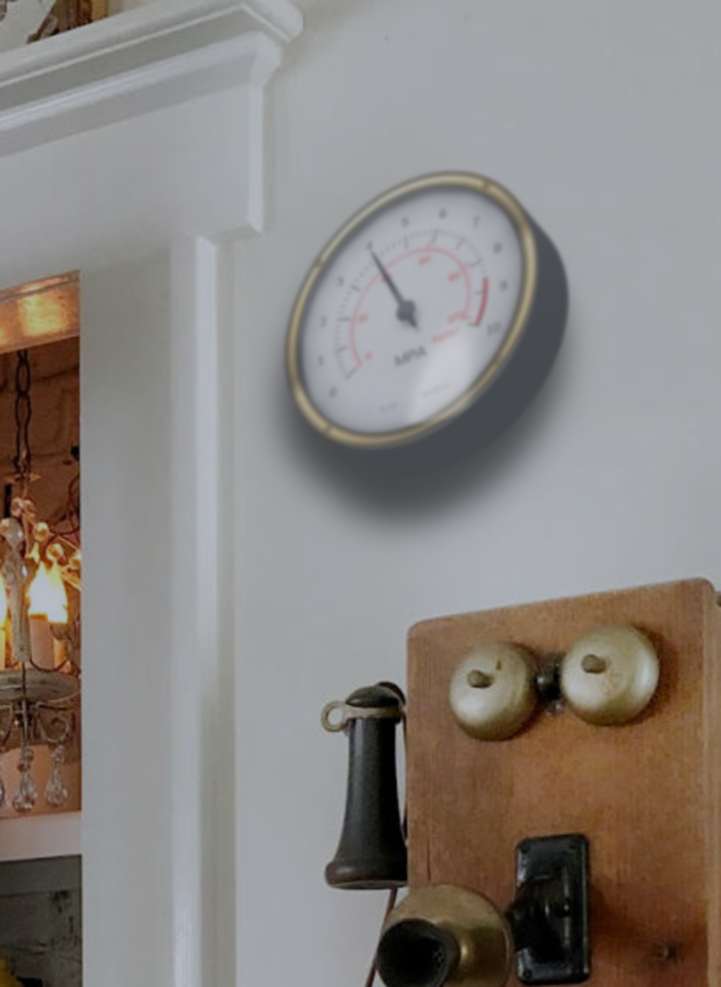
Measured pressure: 4,MPa
